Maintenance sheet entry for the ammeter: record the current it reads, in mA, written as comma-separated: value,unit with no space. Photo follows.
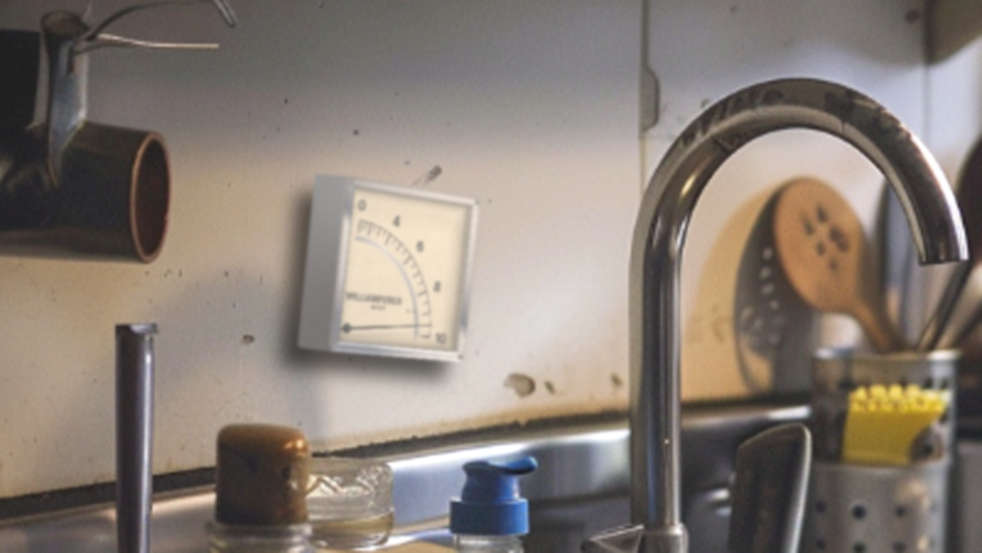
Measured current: 9.5,mA
